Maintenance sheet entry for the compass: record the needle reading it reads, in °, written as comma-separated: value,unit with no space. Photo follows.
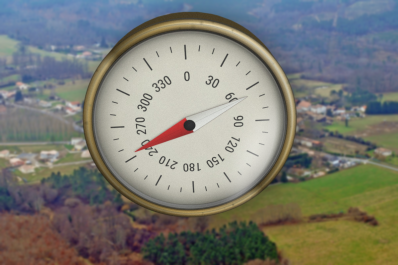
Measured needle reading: 245,°
